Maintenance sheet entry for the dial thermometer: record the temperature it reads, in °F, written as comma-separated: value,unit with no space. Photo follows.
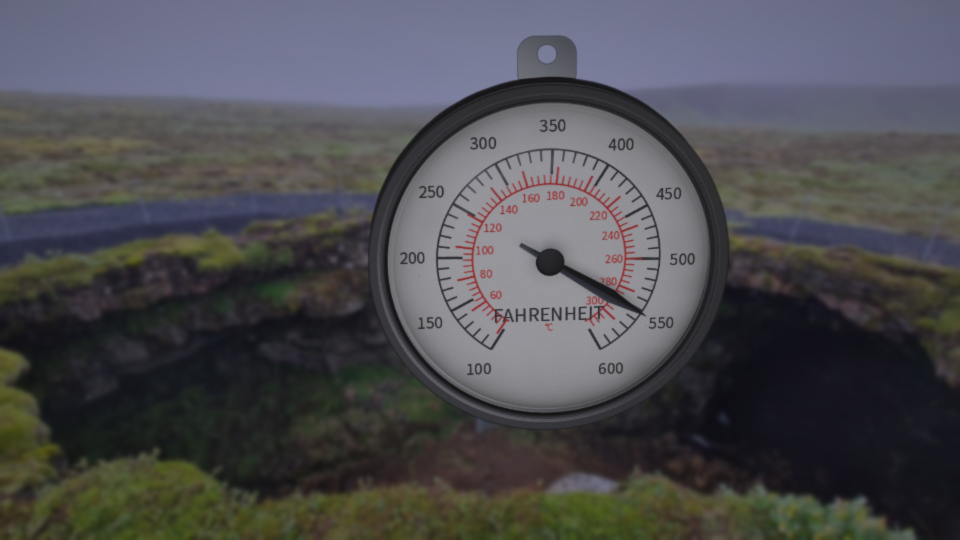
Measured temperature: 550,°F
